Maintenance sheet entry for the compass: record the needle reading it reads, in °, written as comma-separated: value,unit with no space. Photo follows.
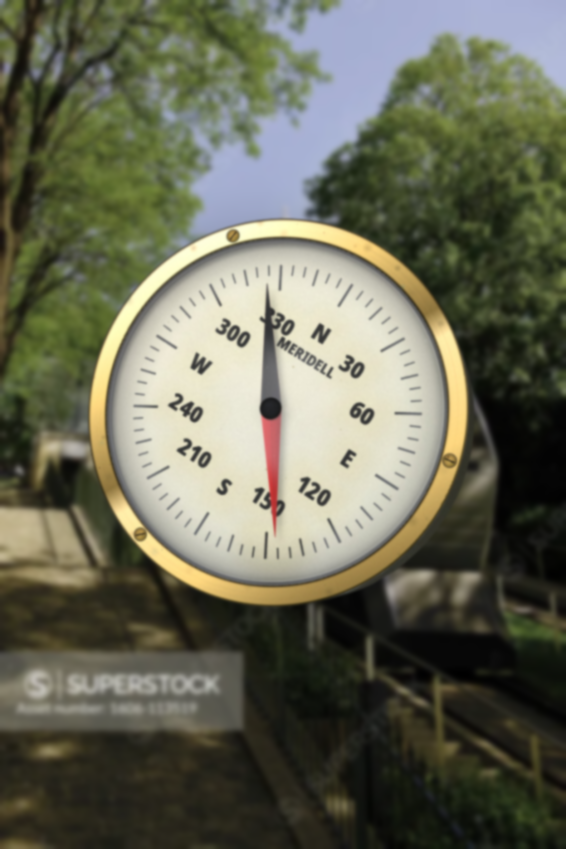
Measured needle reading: 145,°
